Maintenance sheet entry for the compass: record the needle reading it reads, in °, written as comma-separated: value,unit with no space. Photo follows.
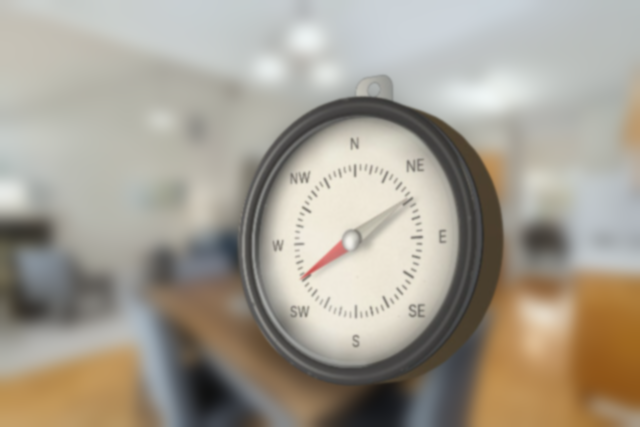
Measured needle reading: 240,°
